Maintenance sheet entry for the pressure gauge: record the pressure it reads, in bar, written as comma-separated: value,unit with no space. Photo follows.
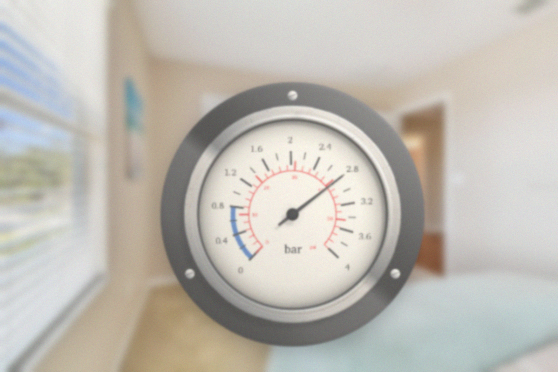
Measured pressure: 2.8,bar
